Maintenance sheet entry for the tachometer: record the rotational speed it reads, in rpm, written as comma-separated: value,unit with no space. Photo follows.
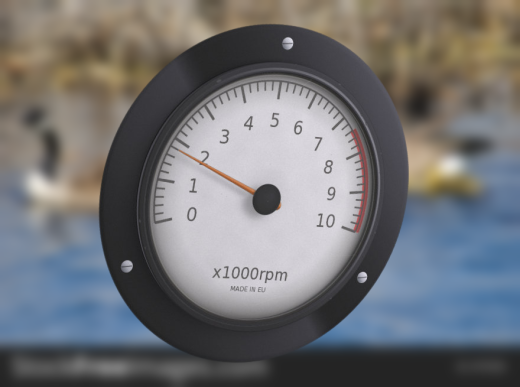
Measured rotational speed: 1800,rpm
